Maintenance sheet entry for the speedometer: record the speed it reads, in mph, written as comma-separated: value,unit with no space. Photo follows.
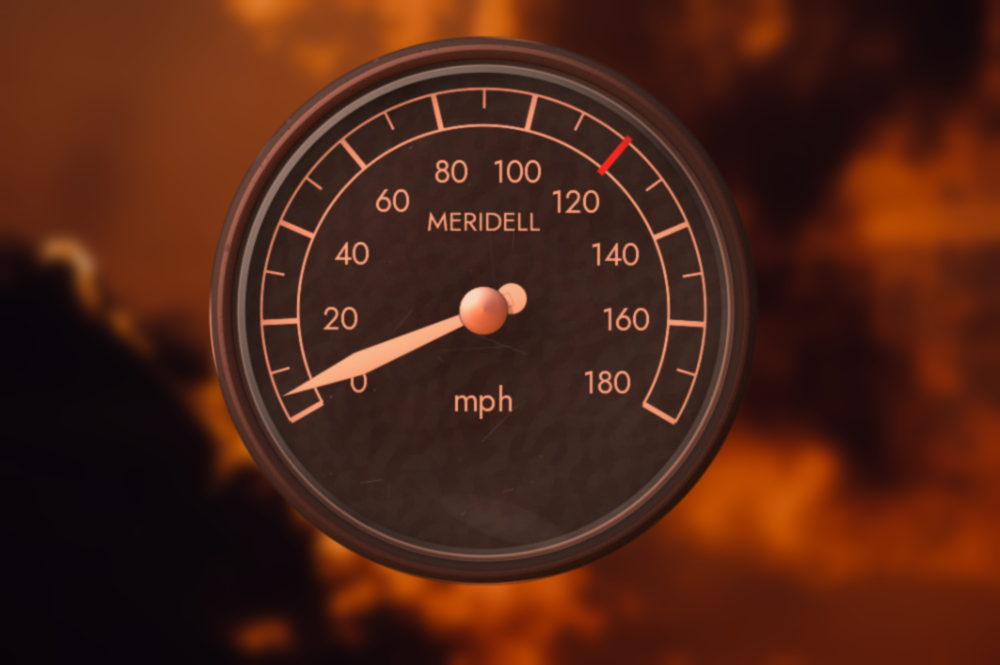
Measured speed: 5,mph
